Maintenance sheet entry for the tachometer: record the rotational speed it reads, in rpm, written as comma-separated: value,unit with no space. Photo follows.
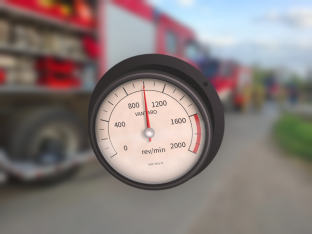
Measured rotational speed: 1000,rpm
